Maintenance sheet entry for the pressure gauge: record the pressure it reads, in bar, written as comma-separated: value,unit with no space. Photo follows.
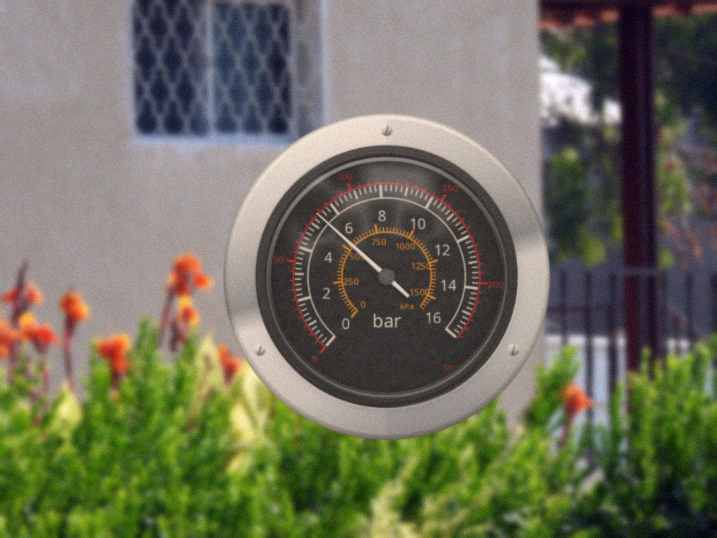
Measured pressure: 5.4,bar
